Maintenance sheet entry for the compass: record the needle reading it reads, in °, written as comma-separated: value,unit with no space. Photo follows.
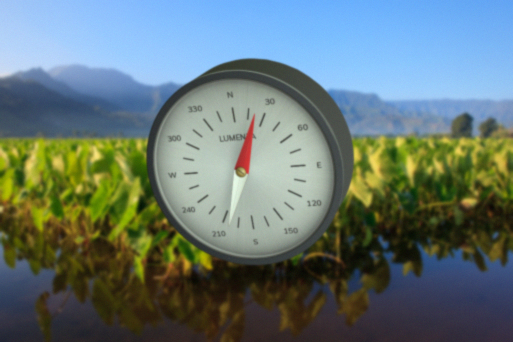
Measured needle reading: 22.5,°
